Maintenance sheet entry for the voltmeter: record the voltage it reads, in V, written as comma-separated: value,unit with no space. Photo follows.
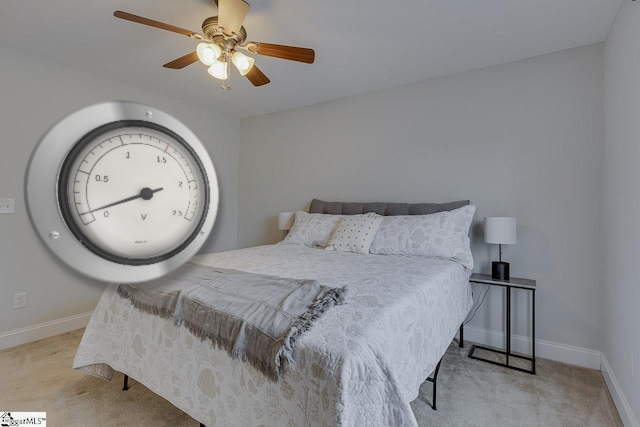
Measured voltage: 0.1,V
